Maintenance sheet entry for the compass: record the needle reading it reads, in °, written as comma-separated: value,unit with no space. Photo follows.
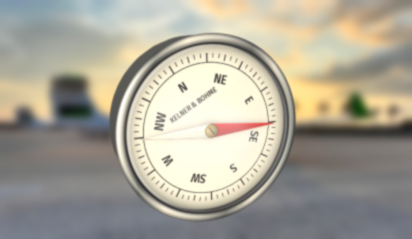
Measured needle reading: 120,°
